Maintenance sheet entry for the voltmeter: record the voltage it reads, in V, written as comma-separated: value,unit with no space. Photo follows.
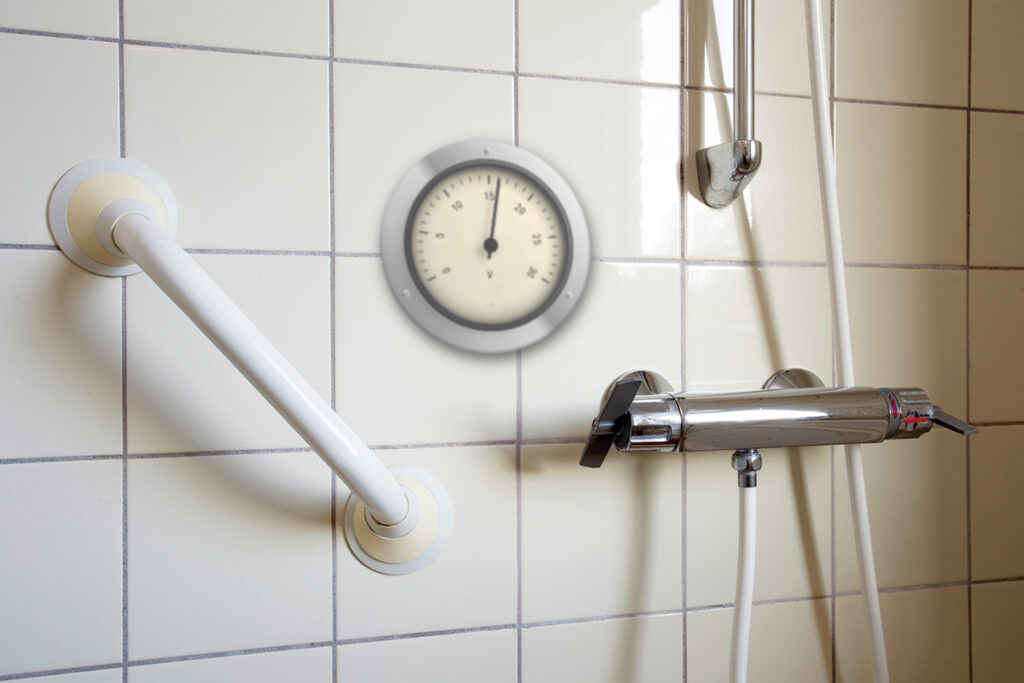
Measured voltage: 16,V
